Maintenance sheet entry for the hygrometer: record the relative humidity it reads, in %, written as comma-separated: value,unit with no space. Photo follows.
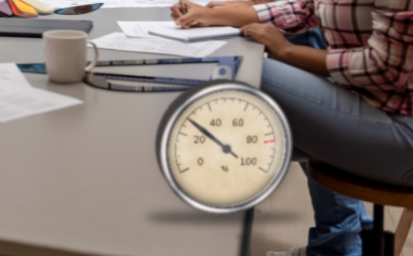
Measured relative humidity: 28,%
